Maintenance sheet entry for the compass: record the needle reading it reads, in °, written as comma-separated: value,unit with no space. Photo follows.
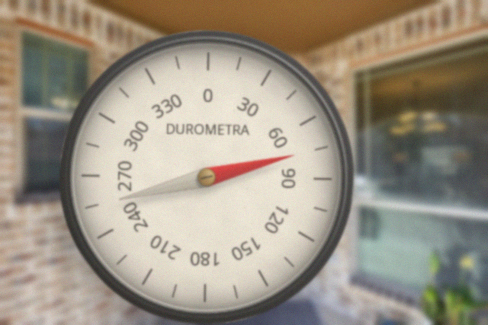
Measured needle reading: 75,°
